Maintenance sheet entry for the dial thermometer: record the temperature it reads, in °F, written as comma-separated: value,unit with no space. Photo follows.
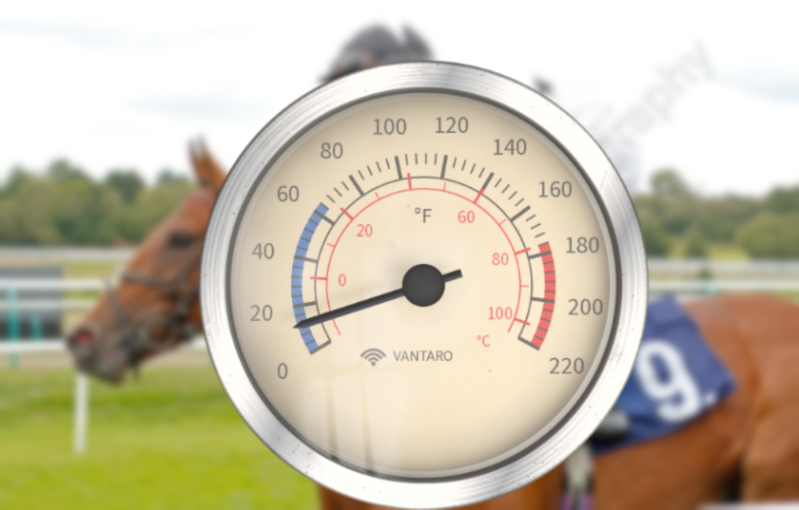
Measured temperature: 12,°F
